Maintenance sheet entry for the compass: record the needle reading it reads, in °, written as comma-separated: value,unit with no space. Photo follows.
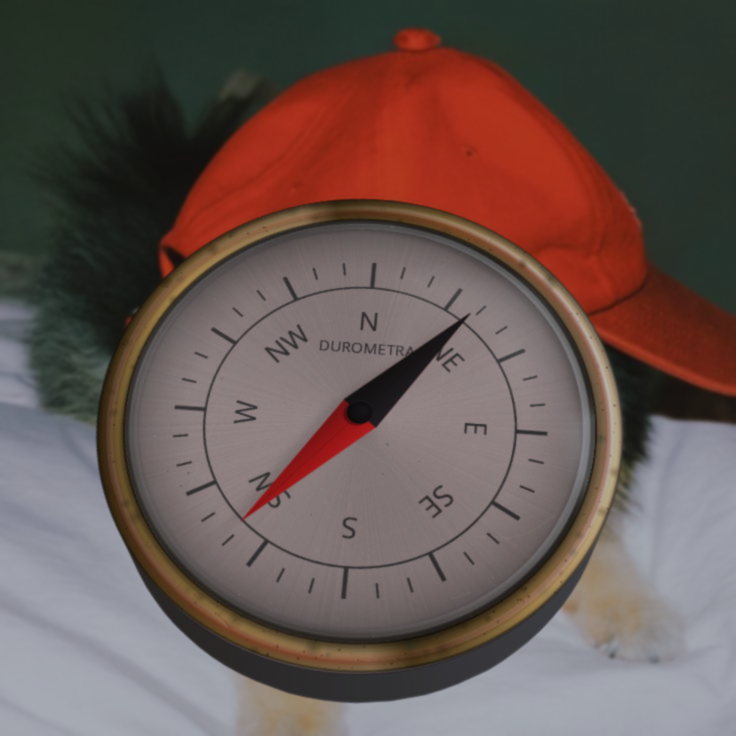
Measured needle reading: 220,°
